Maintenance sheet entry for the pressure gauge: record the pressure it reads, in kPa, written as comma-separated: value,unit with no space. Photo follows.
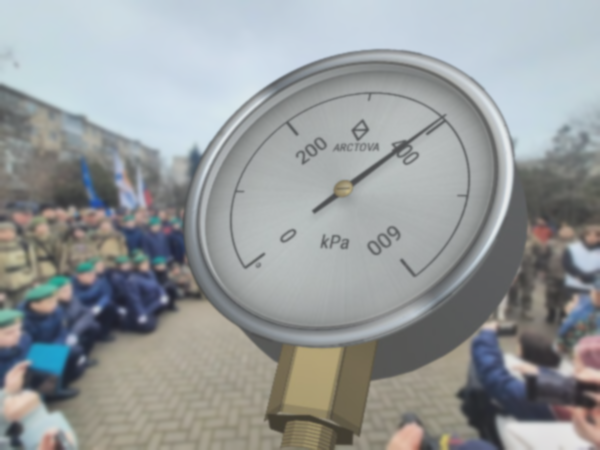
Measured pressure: 400,kPa
